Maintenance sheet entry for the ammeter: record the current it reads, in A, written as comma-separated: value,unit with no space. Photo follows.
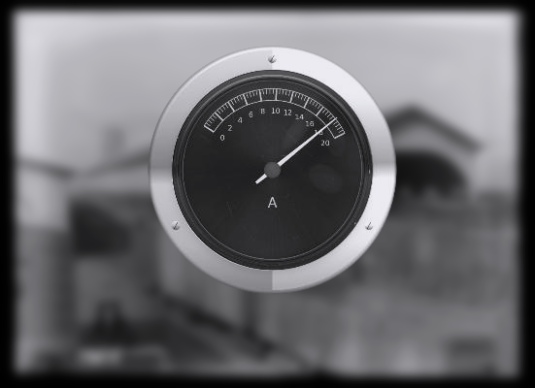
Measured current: 18,A
